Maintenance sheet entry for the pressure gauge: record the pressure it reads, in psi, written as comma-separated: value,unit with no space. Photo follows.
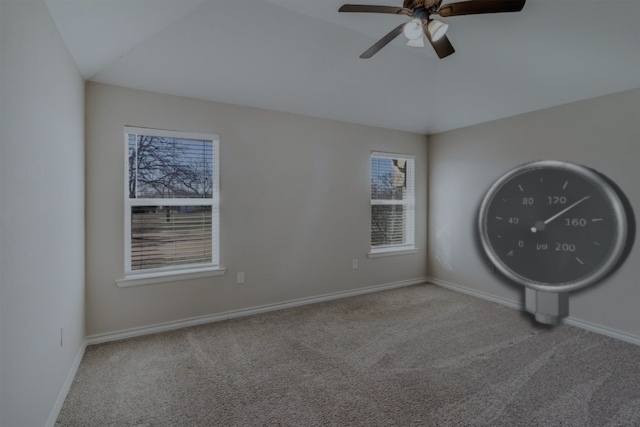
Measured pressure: 140,psi
